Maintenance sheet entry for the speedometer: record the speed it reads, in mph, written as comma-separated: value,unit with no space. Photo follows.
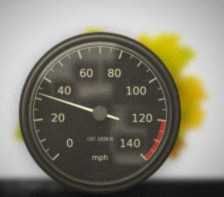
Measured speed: 32.5,mph
